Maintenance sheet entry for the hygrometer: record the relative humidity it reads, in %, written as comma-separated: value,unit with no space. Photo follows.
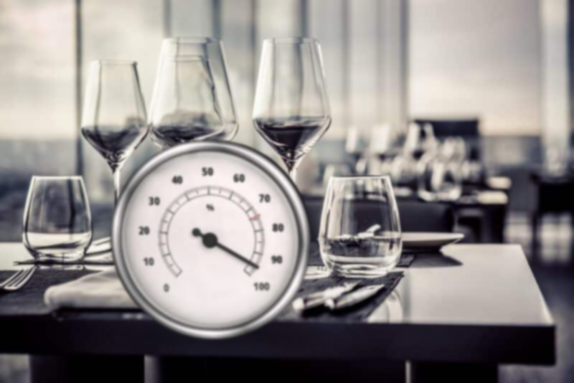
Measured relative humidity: 95,%
